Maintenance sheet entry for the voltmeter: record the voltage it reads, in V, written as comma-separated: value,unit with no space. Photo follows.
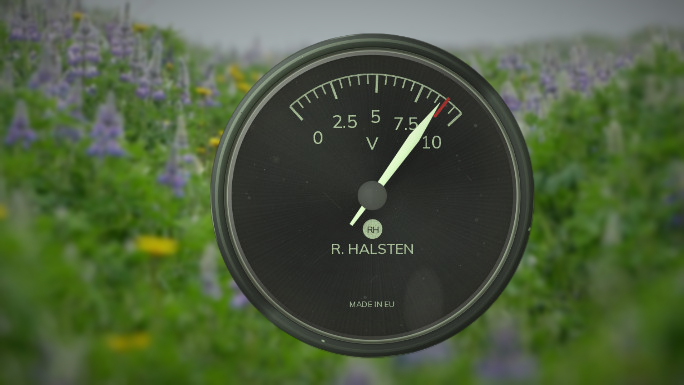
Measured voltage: 8.75,V
